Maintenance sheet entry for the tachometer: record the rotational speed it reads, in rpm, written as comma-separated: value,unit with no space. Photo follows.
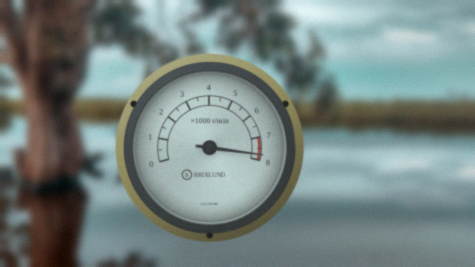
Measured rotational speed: 7750,rpm
